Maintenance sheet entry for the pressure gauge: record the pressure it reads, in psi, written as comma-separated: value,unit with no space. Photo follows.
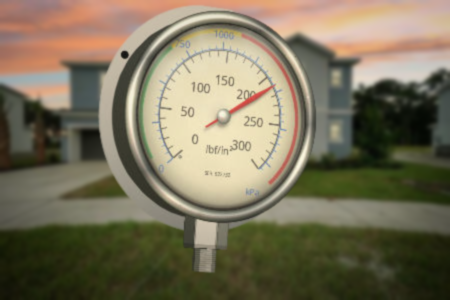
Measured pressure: 210,psi
